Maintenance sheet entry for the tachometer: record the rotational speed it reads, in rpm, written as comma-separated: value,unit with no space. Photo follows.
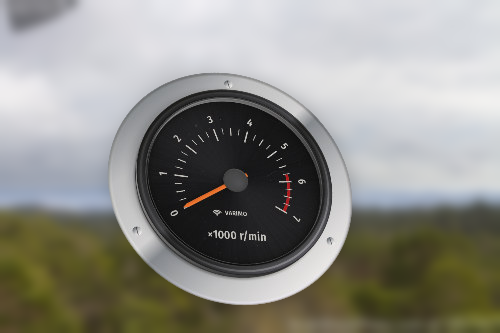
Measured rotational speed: 0,rpm
